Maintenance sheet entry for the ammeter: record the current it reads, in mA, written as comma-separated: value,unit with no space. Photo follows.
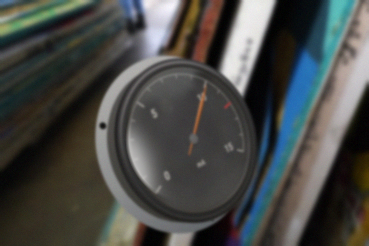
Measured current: 10,mA
